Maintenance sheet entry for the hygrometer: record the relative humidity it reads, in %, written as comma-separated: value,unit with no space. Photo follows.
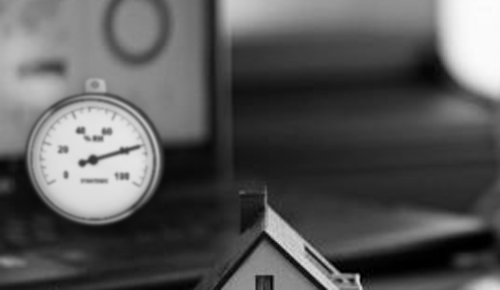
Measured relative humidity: 80,%
